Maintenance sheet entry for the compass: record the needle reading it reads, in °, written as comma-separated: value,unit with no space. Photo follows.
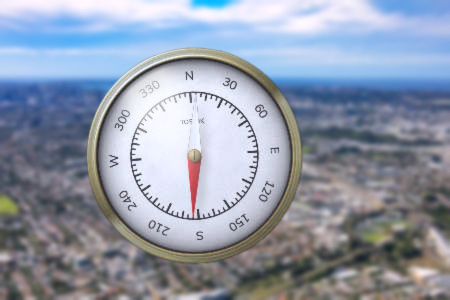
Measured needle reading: 185,°
